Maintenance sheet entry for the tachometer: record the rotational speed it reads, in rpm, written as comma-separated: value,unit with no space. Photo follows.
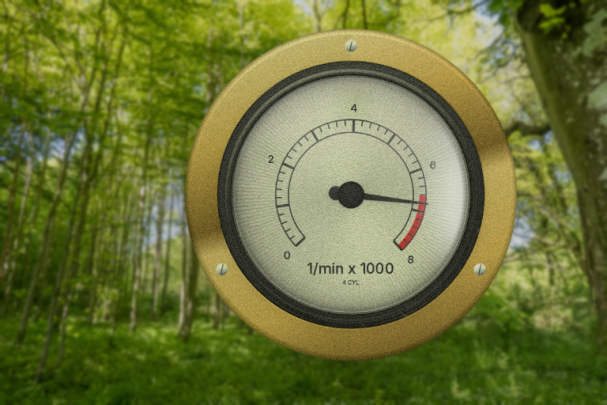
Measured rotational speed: 6800,rpm
